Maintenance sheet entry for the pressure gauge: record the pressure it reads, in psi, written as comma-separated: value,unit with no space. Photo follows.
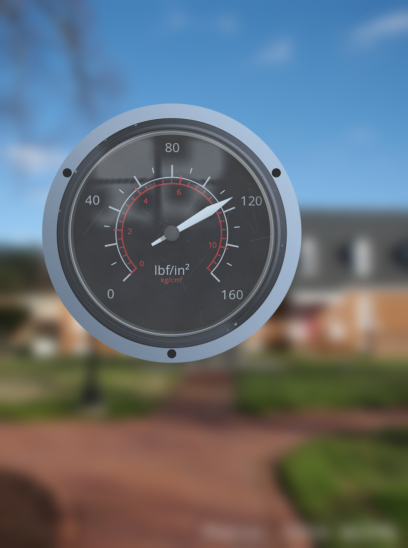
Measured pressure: 115,psi
